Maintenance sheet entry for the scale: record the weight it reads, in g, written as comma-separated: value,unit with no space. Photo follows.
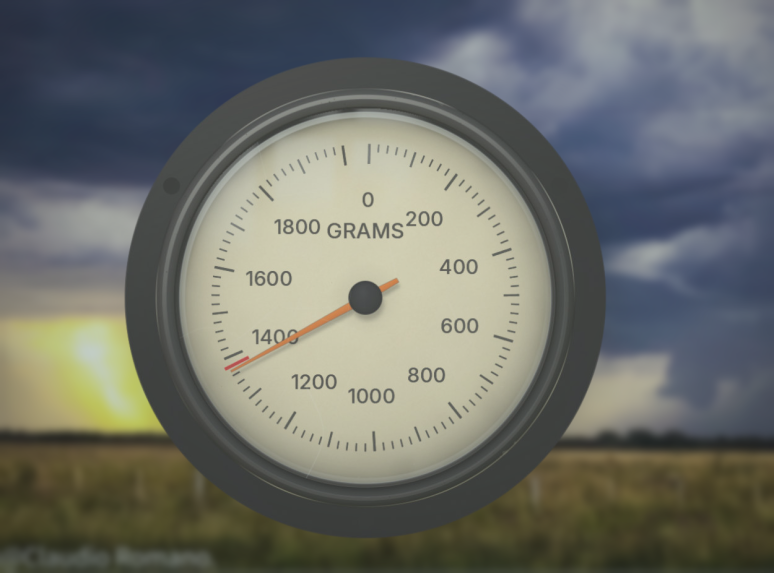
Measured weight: 1370,g
